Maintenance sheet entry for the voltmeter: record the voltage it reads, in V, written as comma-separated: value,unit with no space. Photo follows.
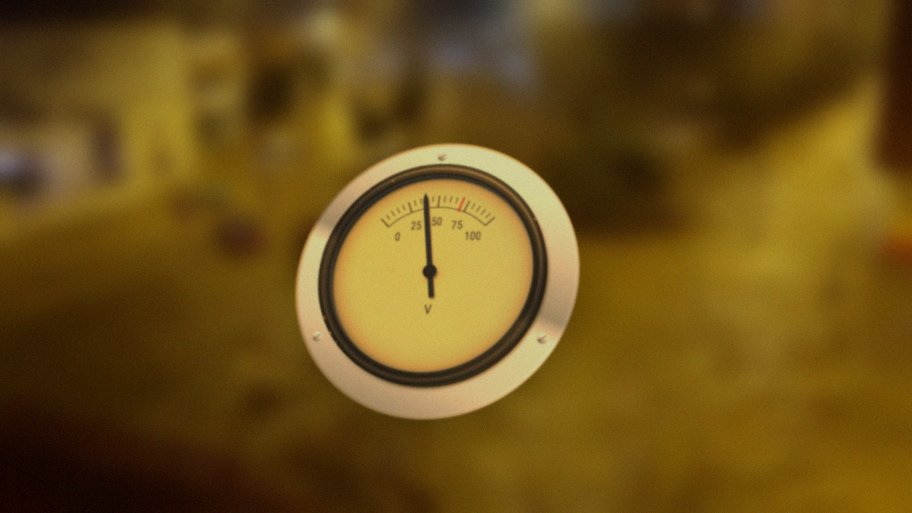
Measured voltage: 40,V
